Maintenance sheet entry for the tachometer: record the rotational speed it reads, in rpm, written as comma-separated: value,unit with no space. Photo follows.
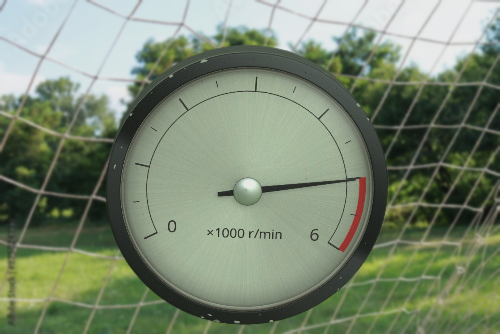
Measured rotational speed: 5000,rpm
